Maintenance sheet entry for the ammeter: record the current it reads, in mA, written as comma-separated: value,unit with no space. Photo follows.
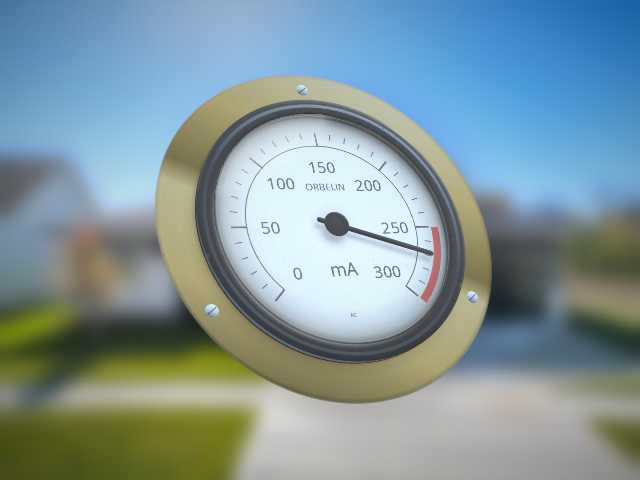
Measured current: 270,mA
